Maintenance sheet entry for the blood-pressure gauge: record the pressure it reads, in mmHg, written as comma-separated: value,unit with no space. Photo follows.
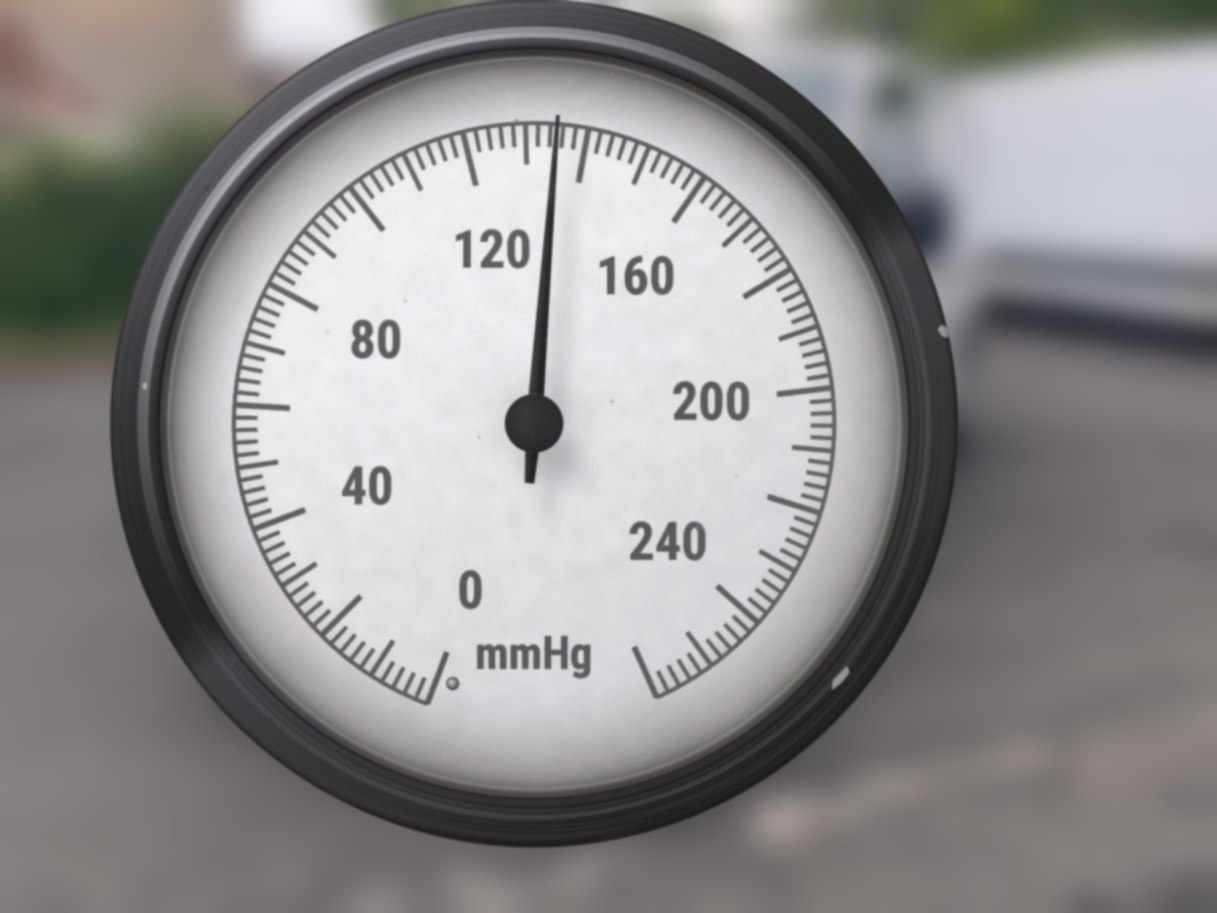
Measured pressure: 135,mmHg
